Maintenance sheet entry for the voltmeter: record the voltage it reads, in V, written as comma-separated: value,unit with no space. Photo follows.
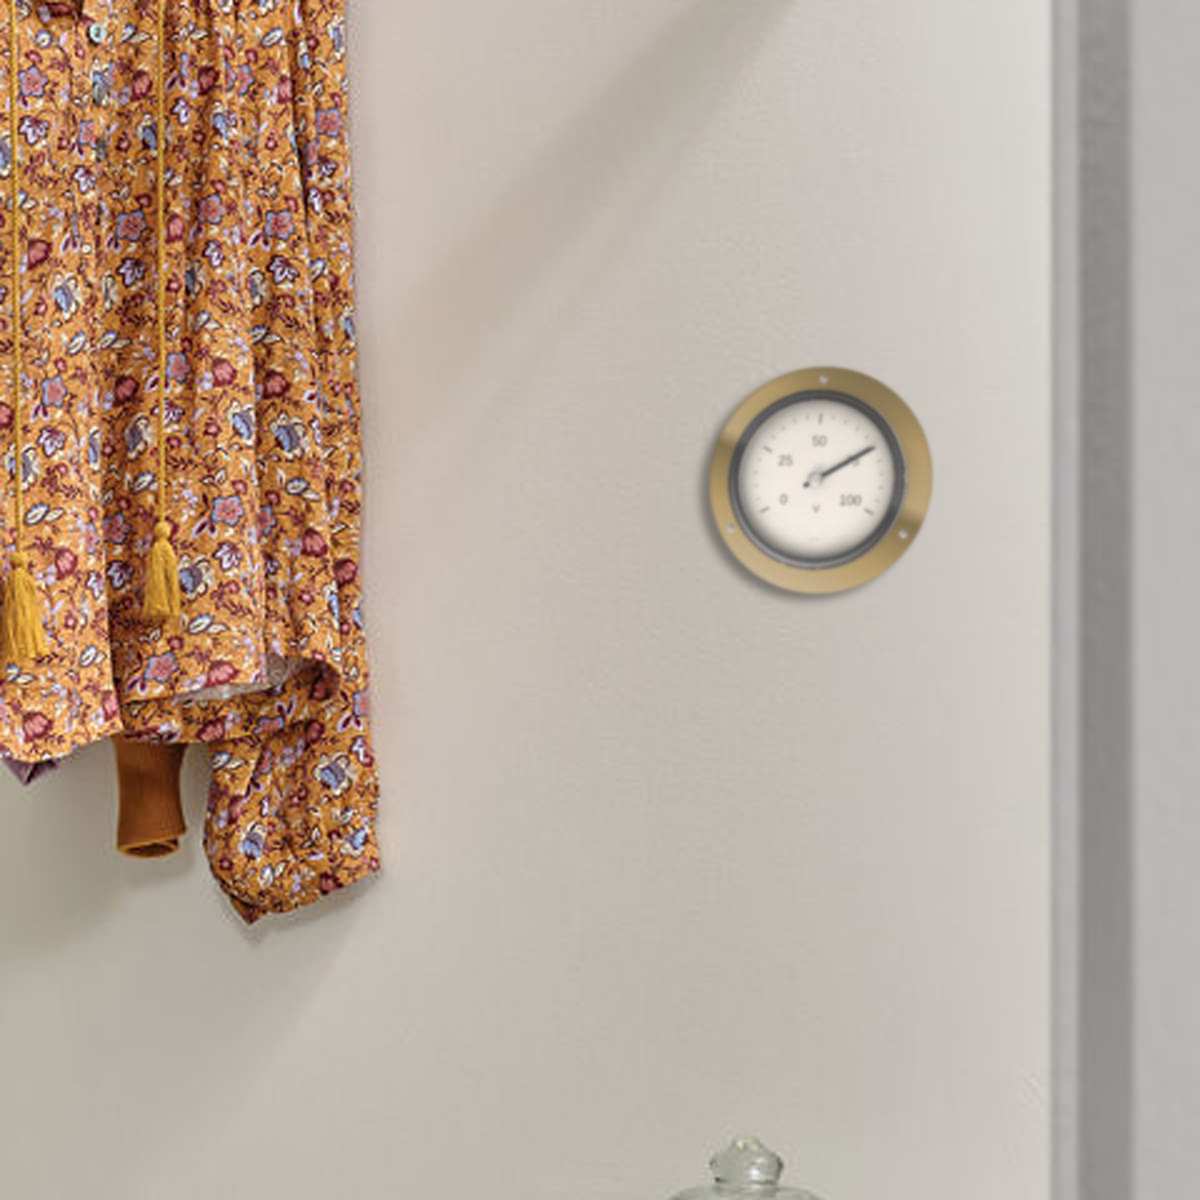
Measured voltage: 75,V
